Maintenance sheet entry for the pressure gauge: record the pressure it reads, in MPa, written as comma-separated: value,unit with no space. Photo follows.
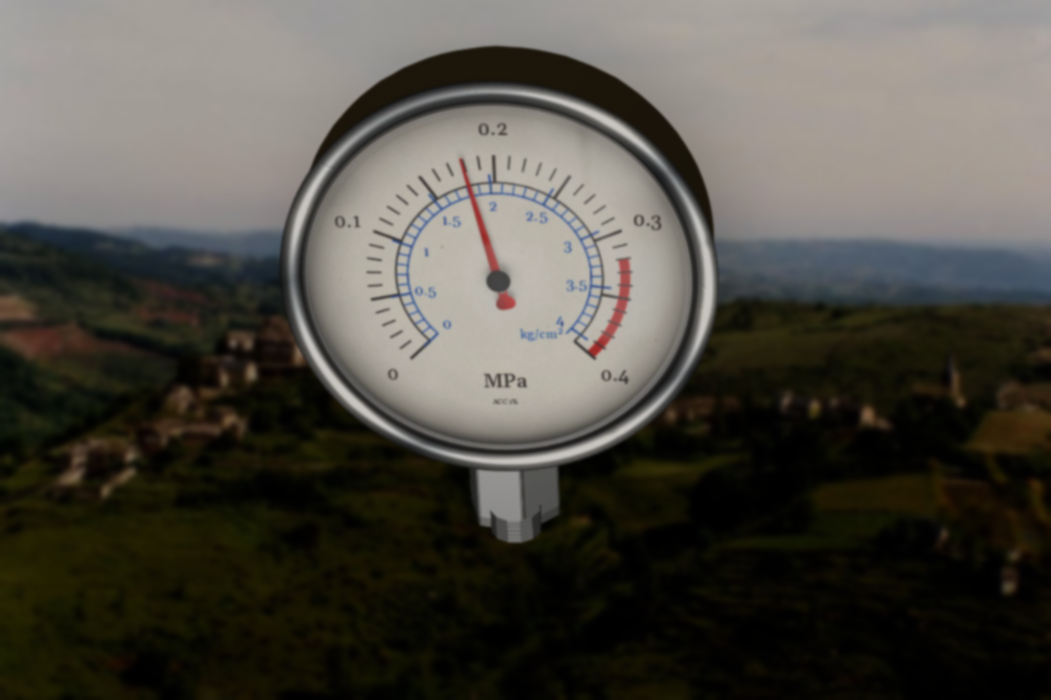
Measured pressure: 0.18,MPa
